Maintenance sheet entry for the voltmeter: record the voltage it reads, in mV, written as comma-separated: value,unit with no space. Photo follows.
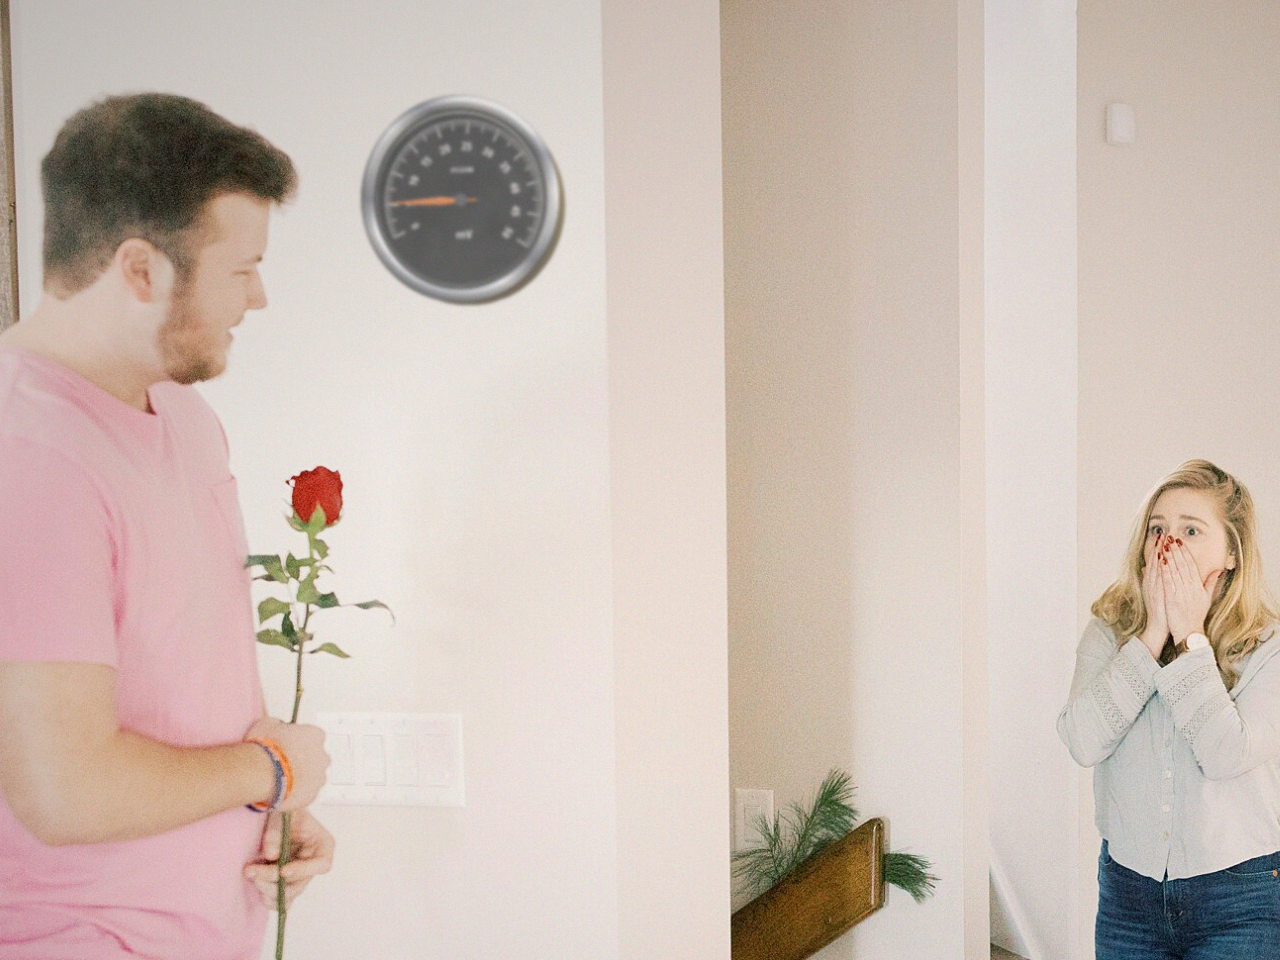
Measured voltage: 5,mV
